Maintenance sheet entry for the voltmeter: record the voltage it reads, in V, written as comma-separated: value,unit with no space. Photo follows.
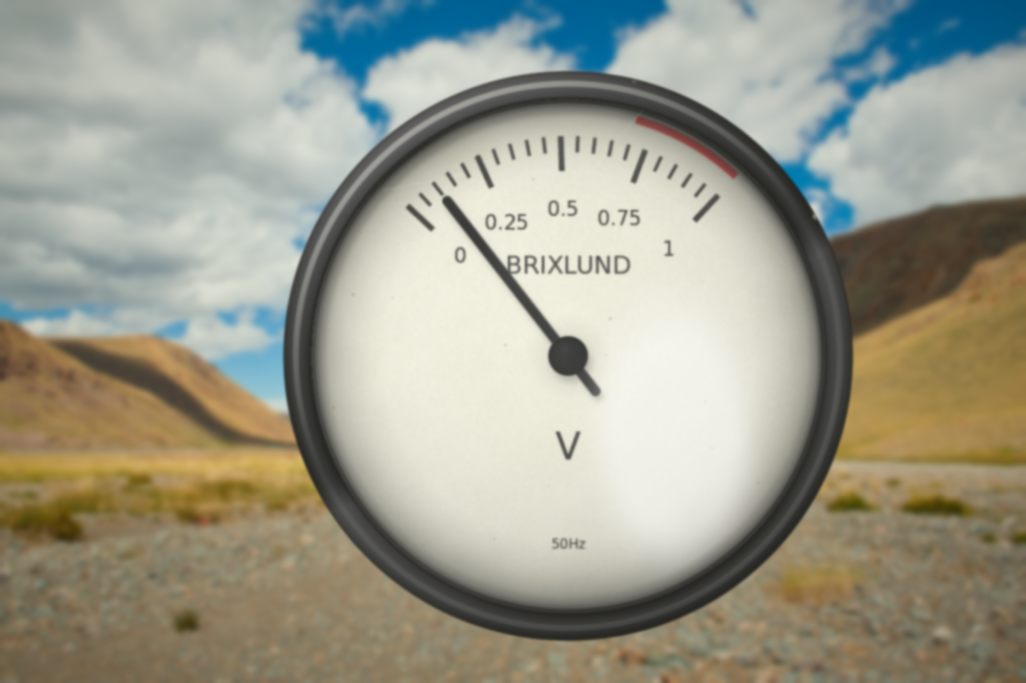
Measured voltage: 0.1,V
